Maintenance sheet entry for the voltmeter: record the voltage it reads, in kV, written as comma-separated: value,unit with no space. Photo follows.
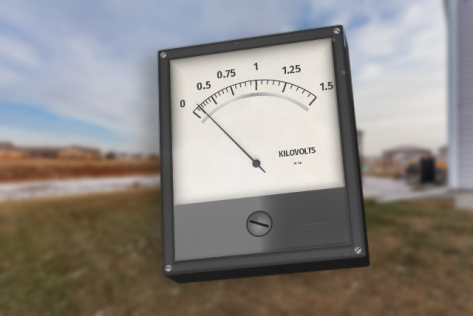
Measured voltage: 0.25,kV
